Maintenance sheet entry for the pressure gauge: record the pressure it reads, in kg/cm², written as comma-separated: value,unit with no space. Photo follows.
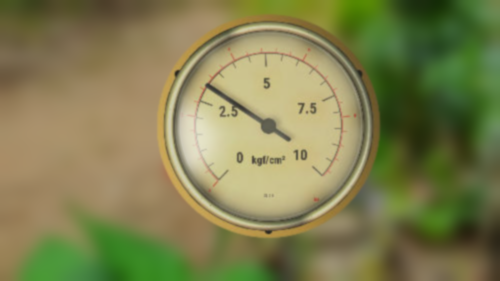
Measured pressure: 3,kg/cm²
